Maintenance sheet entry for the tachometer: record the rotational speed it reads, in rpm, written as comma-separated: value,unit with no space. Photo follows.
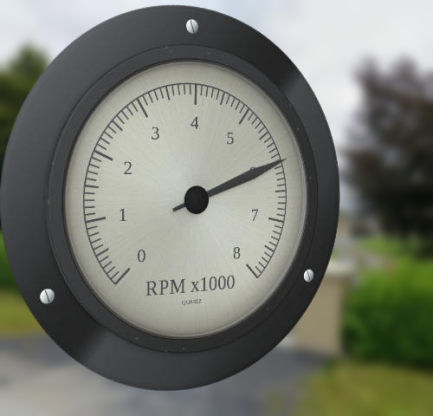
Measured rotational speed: 6000,rpm
